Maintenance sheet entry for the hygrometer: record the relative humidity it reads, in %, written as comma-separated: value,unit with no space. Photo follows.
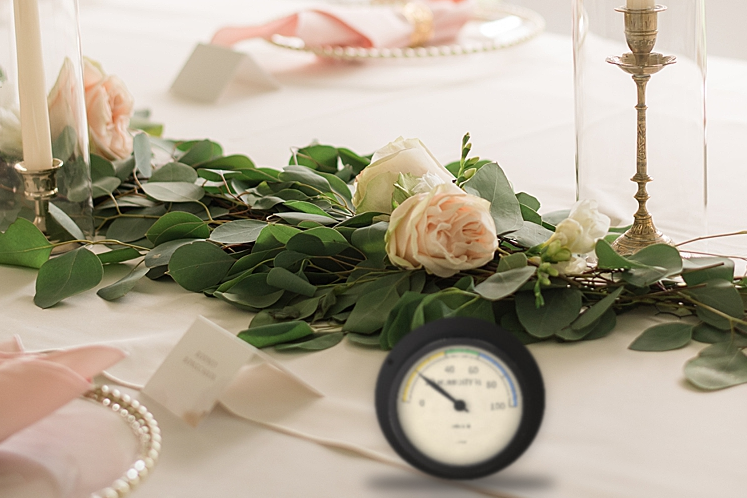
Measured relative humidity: 20,%
